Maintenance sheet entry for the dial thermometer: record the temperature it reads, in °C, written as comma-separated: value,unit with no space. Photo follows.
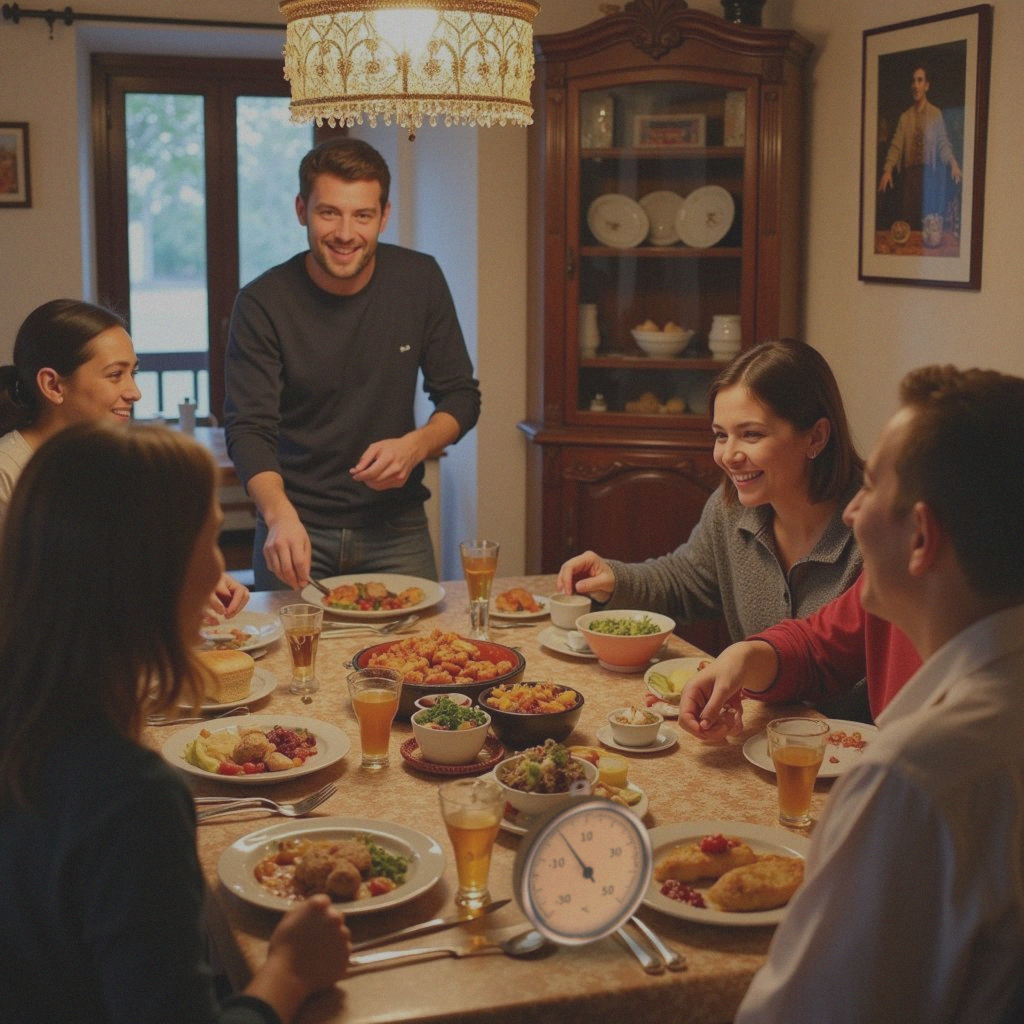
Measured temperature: 0,°C
